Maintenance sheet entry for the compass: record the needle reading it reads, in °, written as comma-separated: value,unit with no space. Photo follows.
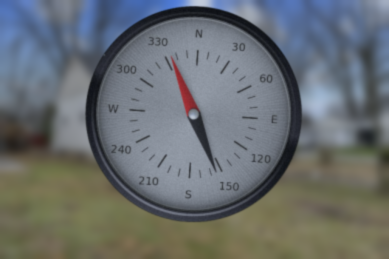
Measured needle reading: 335,°
